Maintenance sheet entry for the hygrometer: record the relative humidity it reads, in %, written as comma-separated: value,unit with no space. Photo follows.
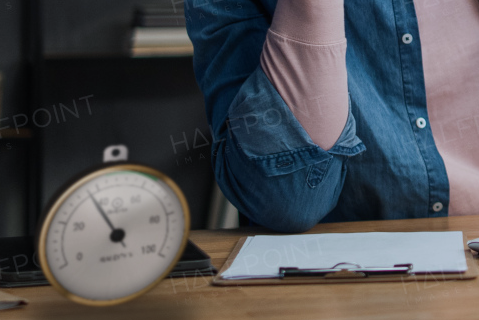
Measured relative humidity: 36,%
